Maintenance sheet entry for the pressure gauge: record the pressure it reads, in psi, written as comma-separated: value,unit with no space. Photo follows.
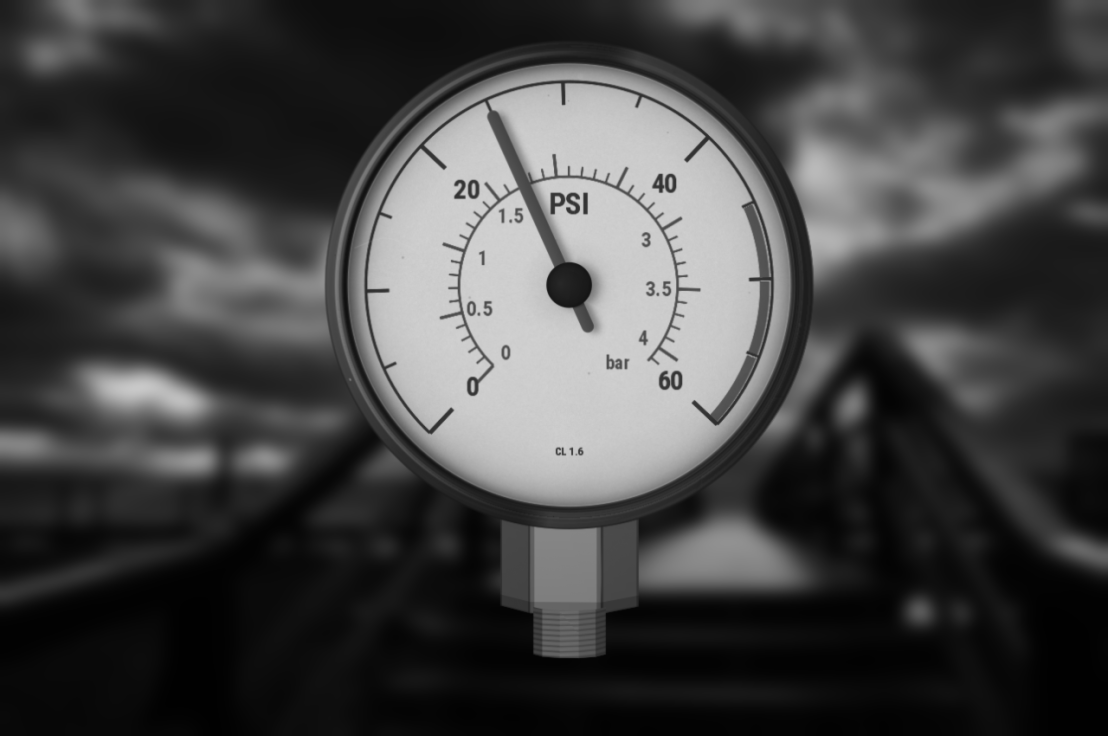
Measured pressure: 25,psi
